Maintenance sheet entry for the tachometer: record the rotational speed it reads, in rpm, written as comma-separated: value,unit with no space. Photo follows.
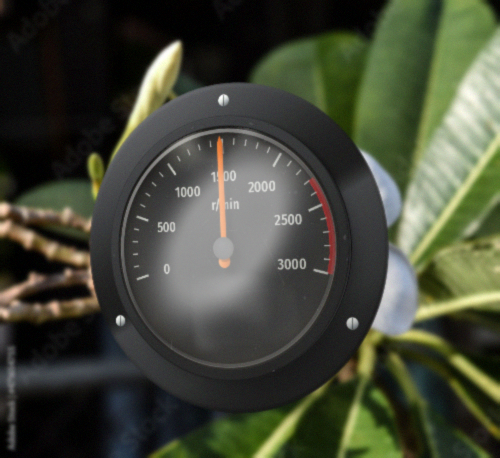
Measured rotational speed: 1500,rpm
